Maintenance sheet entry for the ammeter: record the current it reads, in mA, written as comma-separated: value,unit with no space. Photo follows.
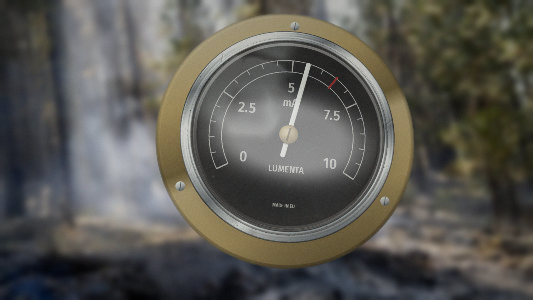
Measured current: 5.5,mA
